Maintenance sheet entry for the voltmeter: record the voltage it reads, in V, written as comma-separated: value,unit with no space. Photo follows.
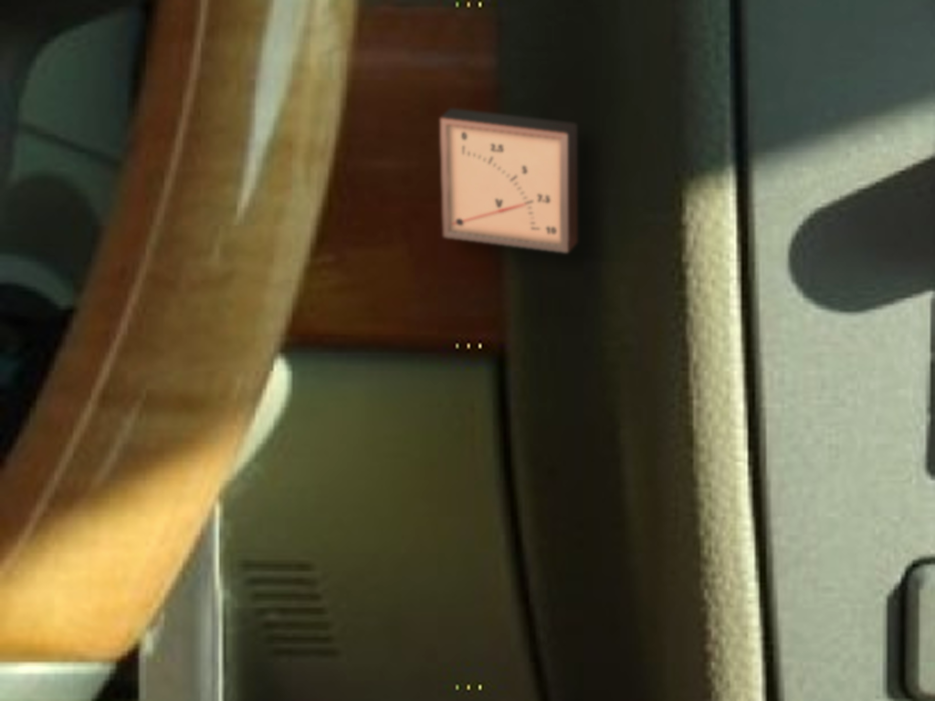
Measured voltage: 7.5,V
